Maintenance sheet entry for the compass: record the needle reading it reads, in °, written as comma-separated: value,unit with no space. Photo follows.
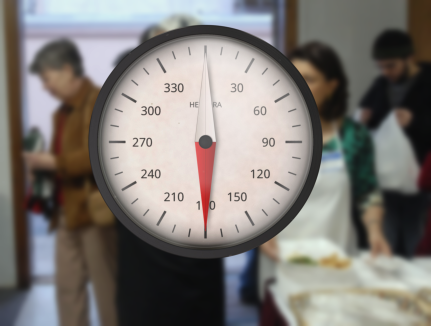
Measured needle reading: 180,°
